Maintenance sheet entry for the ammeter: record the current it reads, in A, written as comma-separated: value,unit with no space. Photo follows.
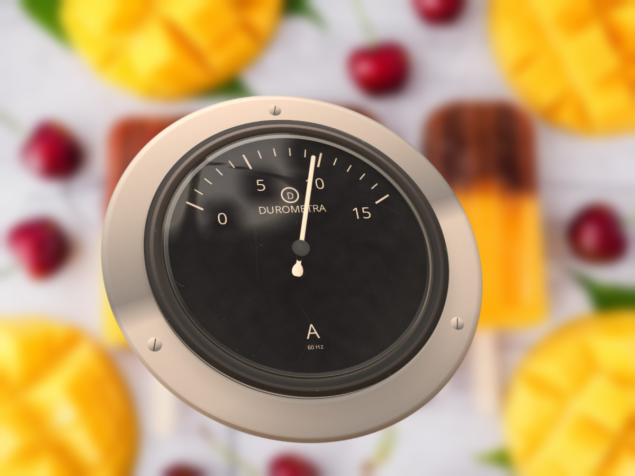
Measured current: 9.5,A
